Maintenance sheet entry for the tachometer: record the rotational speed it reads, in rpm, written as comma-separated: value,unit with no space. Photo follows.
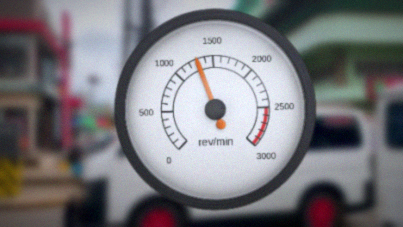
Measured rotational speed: 1300,rpm
